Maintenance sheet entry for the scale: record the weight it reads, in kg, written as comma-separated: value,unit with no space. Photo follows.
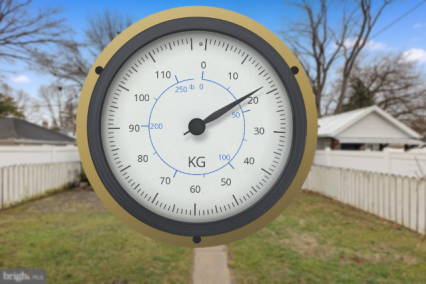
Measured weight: 18,kg
